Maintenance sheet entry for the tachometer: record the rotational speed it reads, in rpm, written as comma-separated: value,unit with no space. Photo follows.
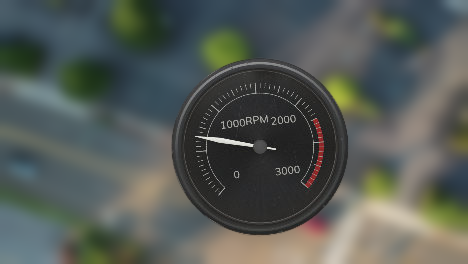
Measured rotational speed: 650,rpm
